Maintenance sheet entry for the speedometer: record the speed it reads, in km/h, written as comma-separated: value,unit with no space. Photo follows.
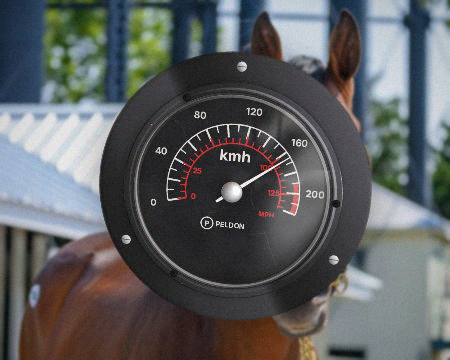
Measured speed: 165,km/h
